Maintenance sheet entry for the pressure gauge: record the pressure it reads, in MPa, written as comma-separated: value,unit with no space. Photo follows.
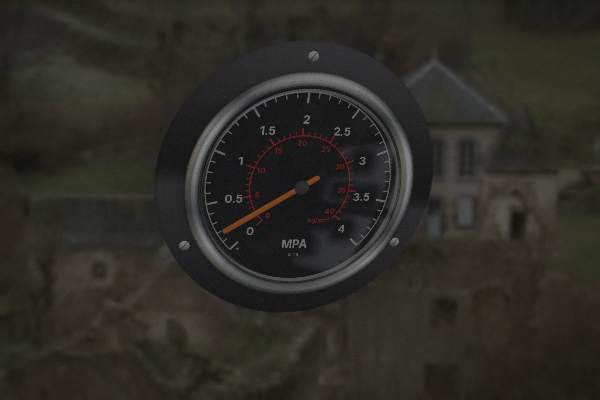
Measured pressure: 0.2,MPa
